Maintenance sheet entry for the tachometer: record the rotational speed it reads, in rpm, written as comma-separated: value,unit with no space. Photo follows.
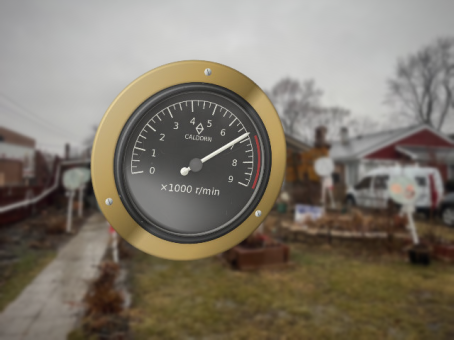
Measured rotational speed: 6750,rpm
